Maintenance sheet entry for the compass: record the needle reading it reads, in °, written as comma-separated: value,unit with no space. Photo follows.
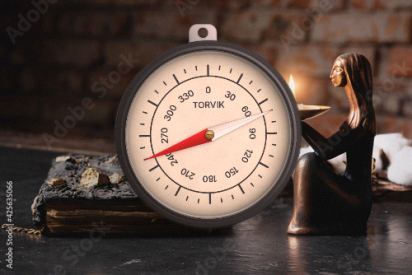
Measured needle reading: 250,°
